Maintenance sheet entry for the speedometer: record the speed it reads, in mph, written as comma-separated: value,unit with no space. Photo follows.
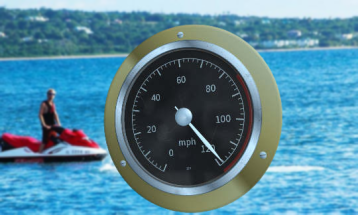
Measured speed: 118,mph
